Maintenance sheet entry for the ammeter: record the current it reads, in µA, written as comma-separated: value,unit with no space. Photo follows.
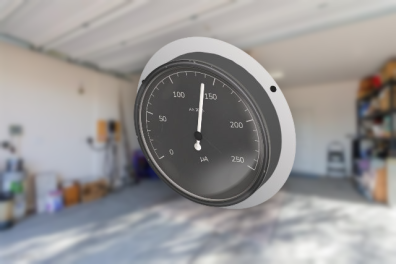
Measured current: 140,µA
